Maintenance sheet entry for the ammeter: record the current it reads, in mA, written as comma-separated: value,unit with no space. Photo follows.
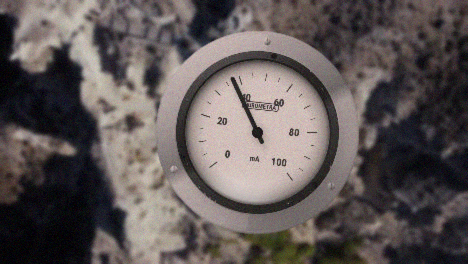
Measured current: 37.5,mA
